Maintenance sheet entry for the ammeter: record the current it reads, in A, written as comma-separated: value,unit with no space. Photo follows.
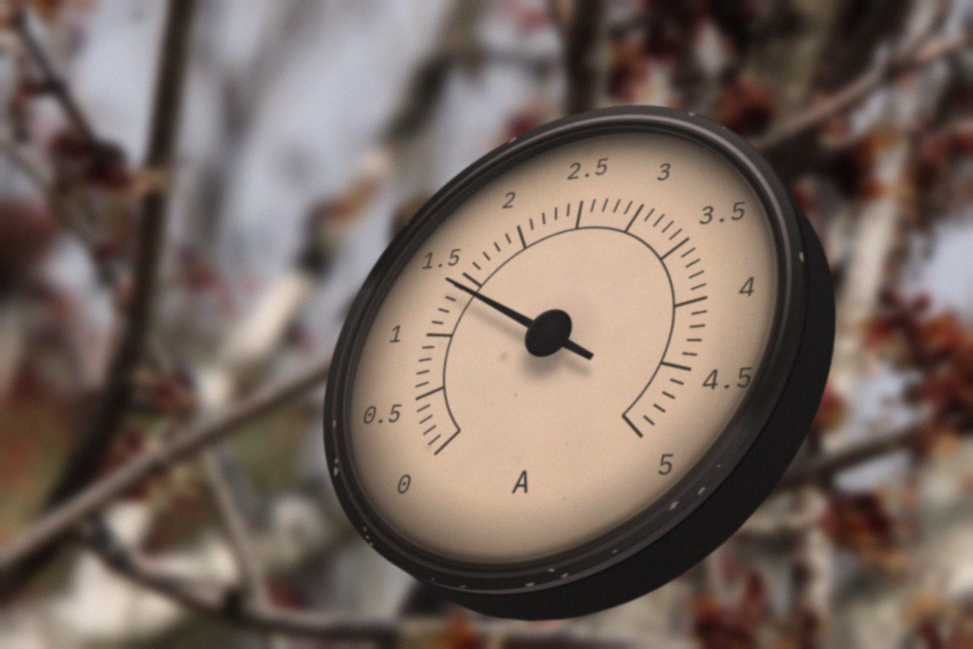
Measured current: 1.4,A
